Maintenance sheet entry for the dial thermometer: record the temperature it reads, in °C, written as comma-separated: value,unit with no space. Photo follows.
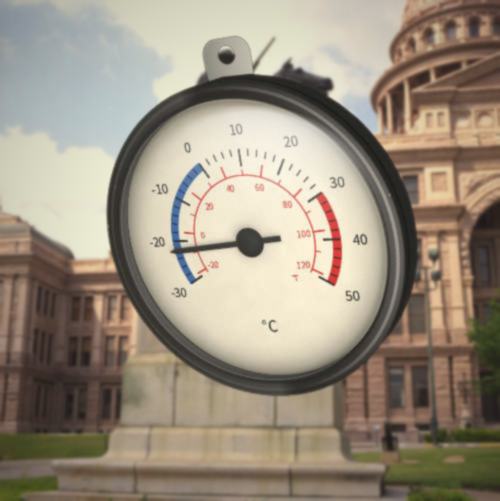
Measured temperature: -22,°C
